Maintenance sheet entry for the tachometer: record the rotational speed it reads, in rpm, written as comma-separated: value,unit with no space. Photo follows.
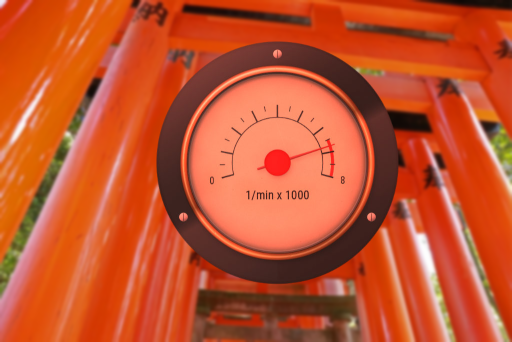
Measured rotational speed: 6750,rpm
